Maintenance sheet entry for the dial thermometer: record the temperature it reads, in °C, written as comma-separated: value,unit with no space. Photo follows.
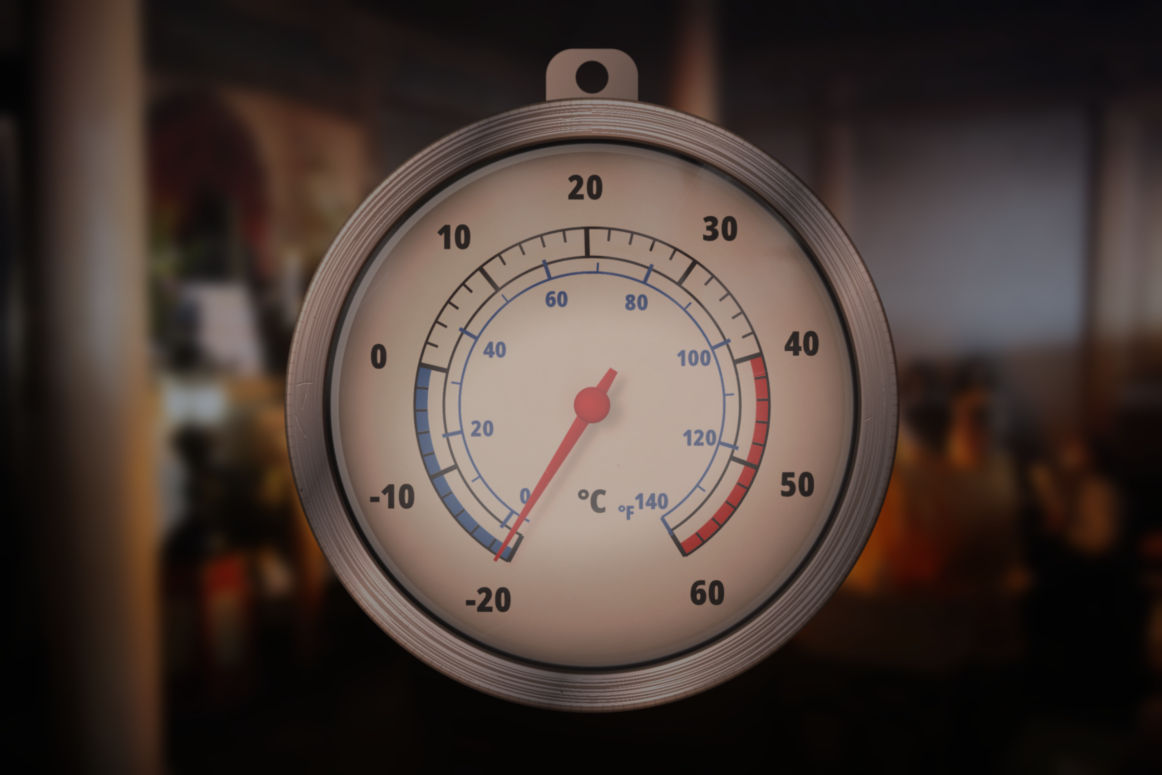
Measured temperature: -19,°C
